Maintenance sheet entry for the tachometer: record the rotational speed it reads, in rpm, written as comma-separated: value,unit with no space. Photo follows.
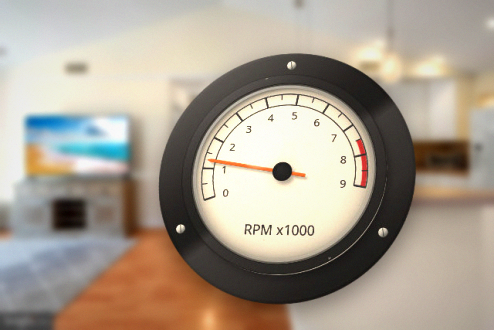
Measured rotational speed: 1250,rpm
